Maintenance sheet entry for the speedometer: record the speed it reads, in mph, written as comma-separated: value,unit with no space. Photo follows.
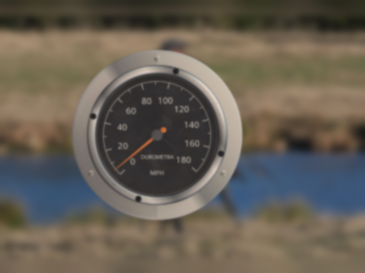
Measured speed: 5,mph
